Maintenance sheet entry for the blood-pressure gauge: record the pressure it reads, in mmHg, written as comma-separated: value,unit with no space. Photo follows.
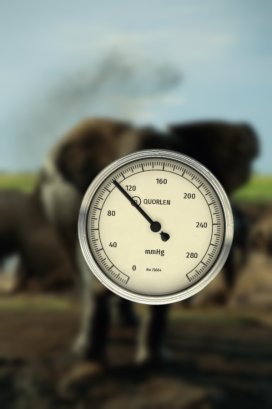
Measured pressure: 110,mmHg
